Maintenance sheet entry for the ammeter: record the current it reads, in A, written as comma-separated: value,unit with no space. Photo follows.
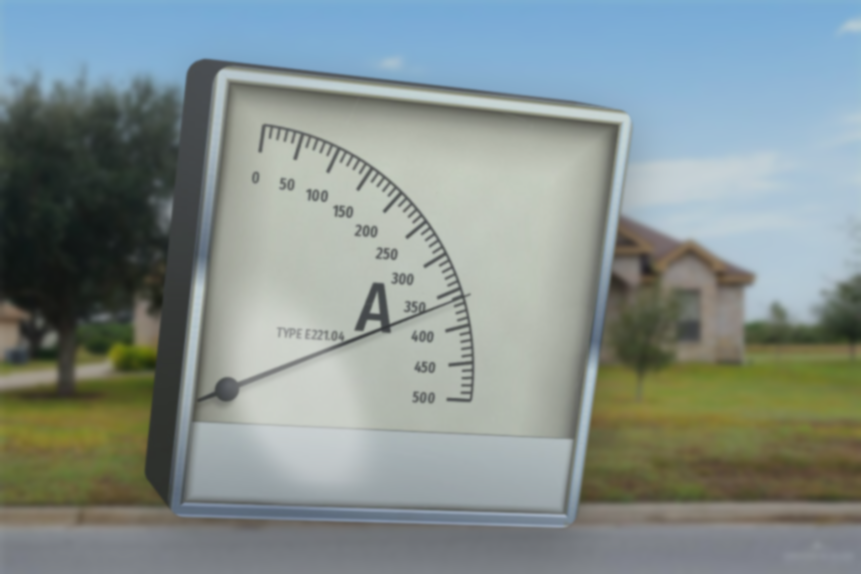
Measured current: 360,A
